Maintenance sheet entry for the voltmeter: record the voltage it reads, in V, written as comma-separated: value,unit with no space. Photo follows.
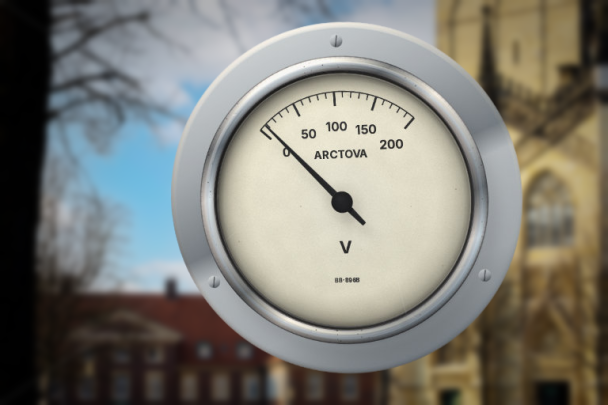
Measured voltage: 10,V
